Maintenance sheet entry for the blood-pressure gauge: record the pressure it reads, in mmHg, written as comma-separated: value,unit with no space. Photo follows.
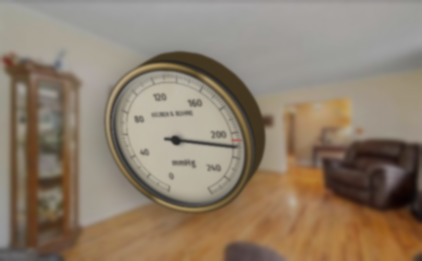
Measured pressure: 210,mmHg
